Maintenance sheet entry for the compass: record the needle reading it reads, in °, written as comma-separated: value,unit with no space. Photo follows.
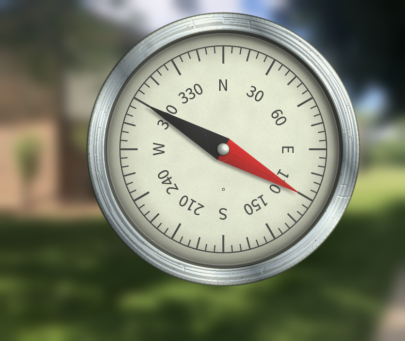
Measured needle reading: 120,°
